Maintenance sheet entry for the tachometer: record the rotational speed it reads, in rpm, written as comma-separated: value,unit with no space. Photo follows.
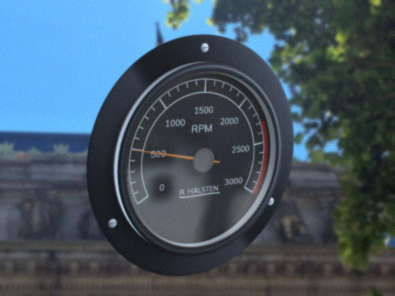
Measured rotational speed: 500,rpm
